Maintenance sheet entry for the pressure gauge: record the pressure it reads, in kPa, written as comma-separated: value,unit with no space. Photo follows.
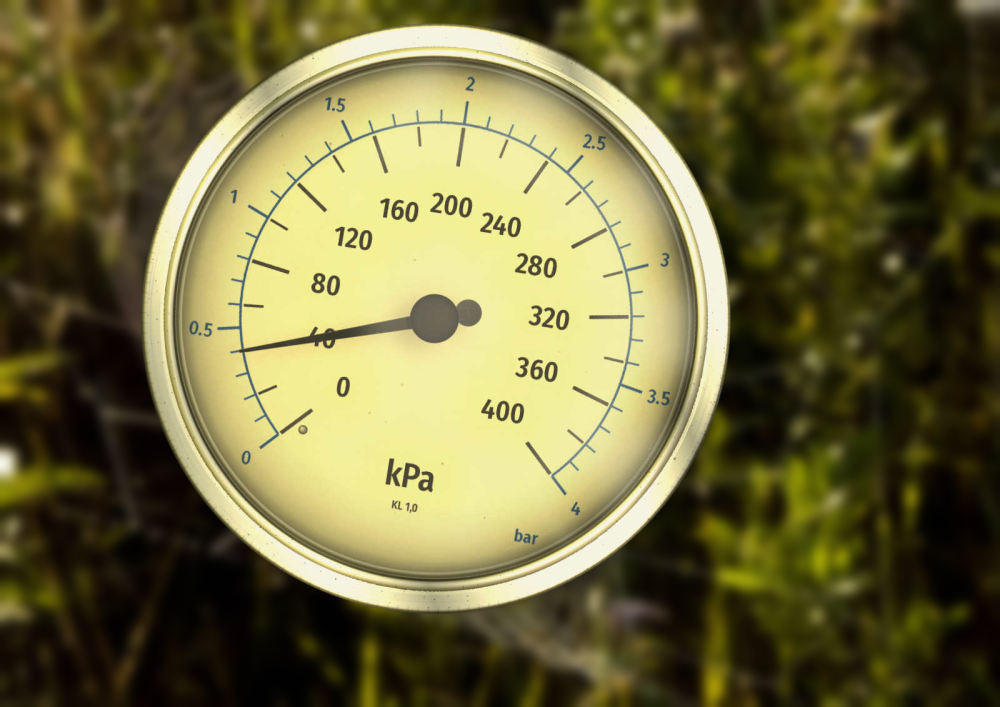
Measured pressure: 40,kPa
